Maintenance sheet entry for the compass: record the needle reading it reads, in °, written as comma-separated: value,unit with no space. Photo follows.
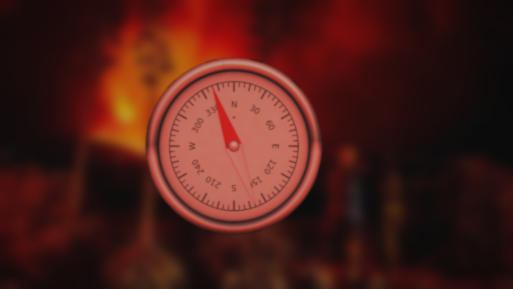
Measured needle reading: 340,°
